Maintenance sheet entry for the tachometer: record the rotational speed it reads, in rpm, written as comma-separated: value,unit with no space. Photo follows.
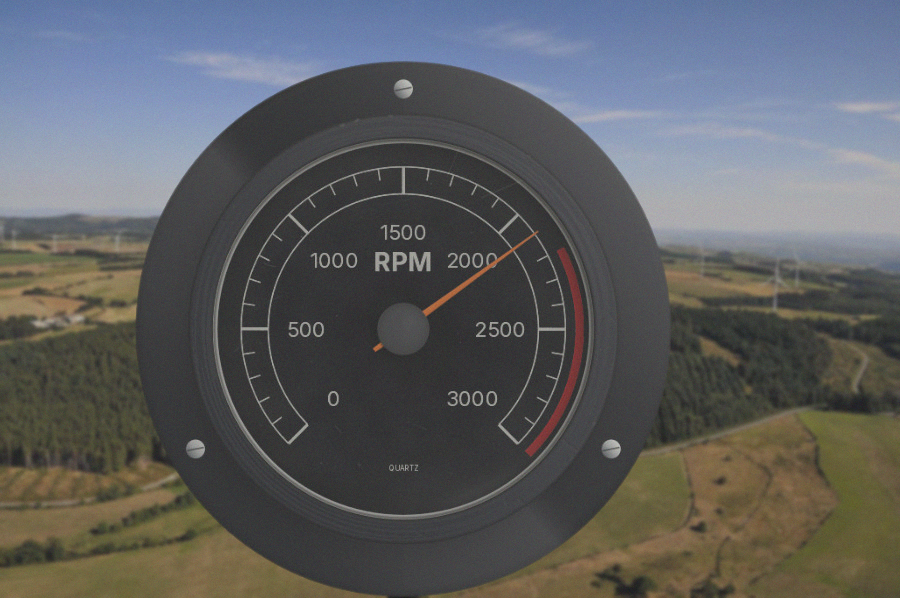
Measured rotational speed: 2100,rpm
